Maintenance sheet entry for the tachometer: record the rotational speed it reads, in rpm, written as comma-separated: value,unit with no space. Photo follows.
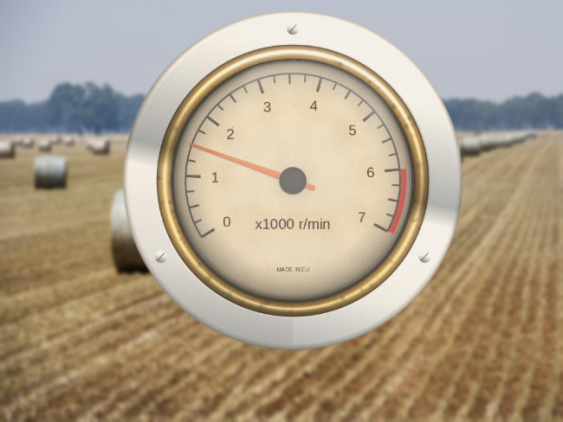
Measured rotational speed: 1500,rpm
